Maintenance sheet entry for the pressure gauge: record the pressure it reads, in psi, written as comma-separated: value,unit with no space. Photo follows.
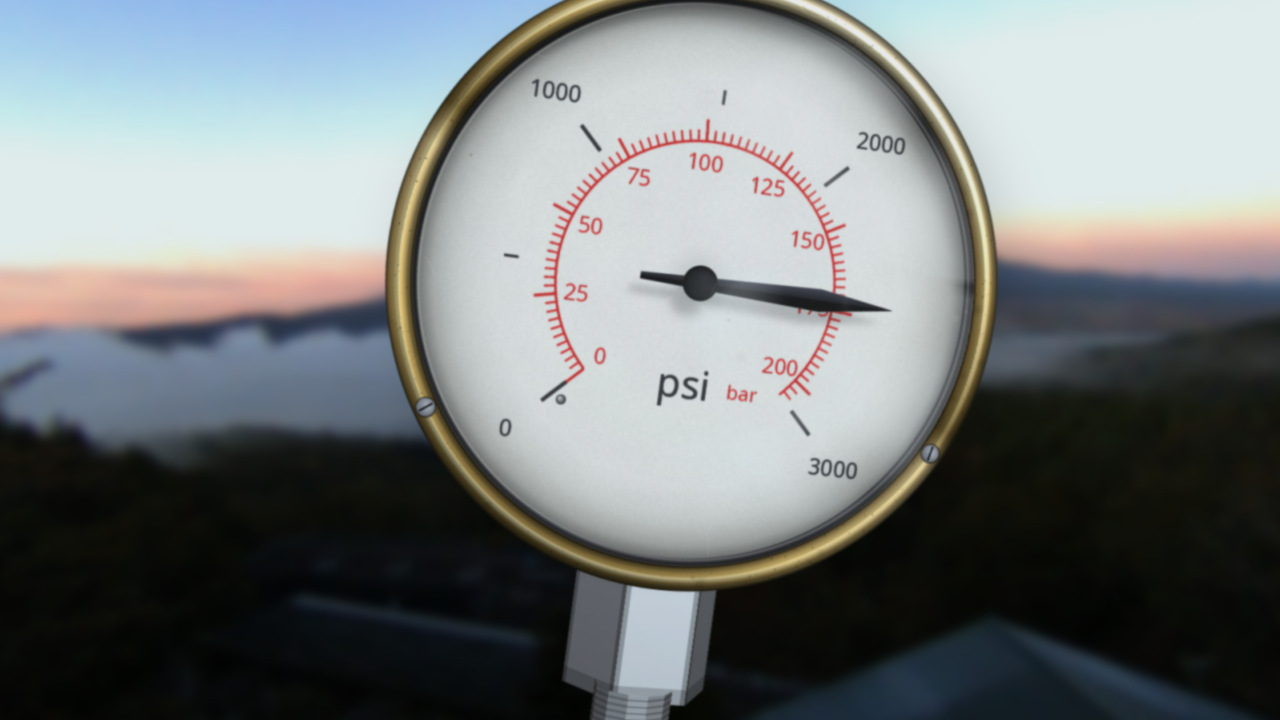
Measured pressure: 2500,psi
